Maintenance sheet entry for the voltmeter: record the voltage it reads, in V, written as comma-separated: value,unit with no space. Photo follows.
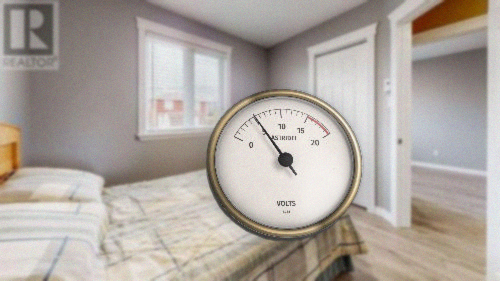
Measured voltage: 5,V
